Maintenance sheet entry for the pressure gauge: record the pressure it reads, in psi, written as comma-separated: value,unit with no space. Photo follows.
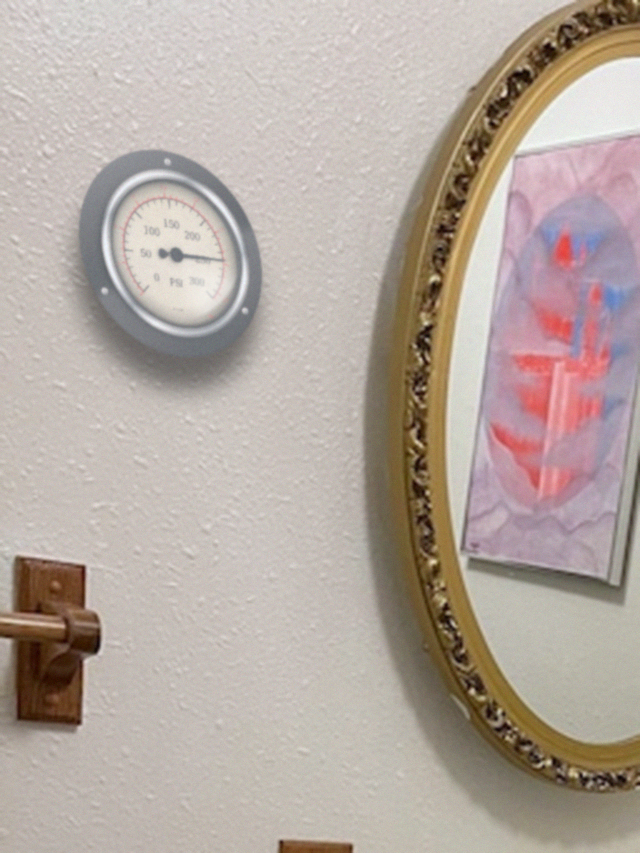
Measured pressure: 250,psi
